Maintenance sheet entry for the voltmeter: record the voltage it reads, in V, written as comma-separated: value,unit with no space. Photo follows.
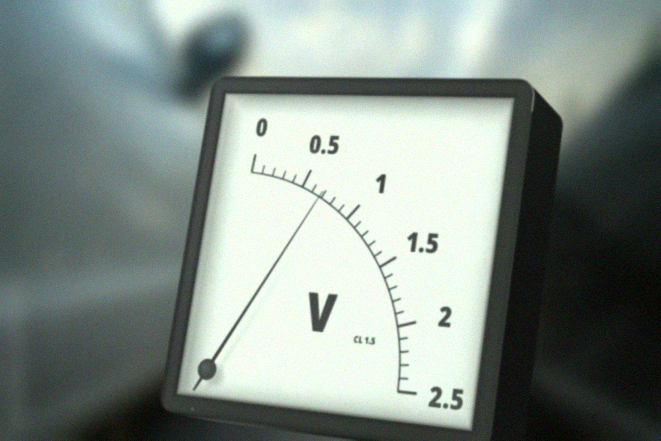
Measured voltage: 0.7,V
